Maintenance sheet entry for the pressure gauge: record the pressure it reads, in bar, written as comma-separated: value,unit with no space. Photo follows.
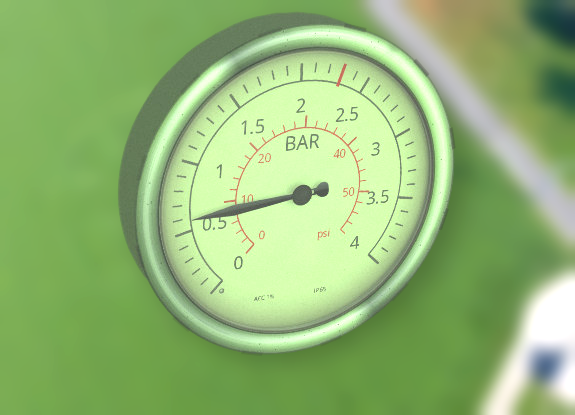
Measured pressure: 0.6,bar
